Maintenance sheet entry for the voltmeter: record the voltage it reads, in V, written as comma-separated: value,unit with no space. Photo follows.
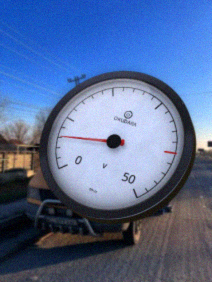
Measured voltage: 6,V
